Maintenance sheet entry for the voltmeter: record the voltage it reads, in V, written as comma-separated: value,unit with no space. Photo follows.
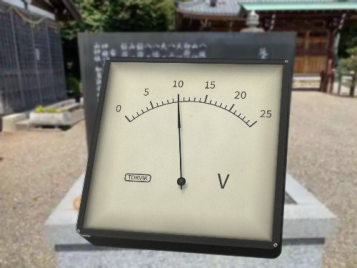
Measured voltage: 10,V
